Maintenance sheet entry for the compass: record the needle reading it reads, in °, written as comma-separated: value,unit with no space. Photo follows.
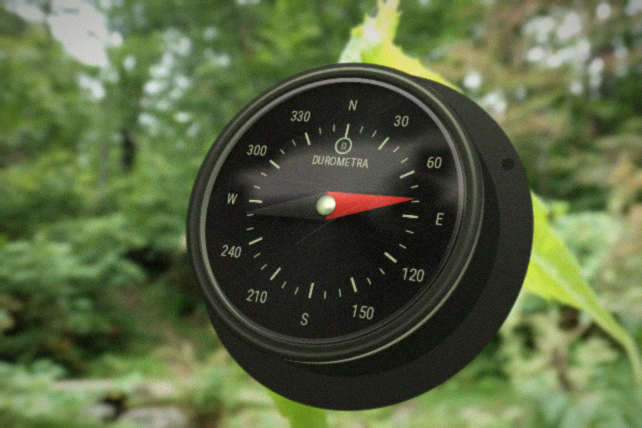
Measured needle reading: 80,°
